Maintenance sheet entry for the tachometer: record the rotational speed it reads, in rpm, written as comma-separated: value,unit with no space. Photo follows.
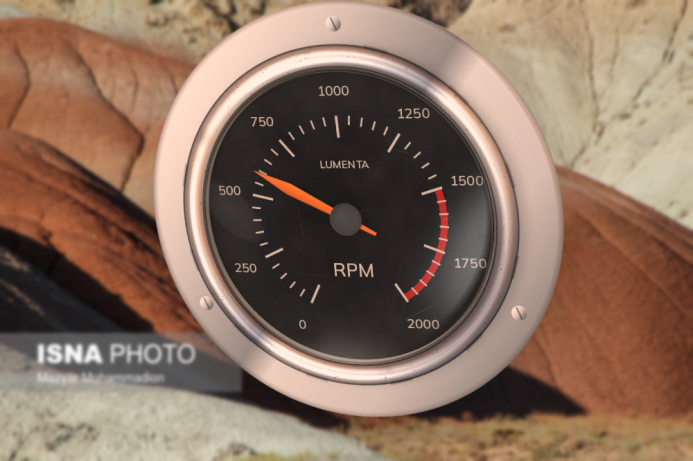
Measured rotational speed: 600,rpm
